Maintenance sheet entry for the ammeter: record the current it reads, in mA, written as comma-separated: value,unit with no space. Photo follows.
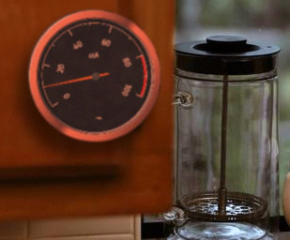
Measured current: 10,mA
